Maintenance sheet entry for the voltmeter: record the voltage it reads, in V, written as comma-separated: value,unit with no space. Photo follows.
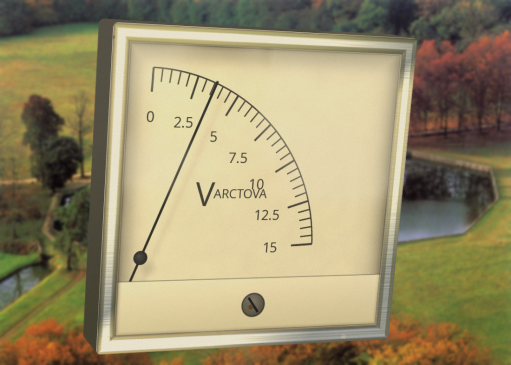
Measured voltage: 3.5,V
